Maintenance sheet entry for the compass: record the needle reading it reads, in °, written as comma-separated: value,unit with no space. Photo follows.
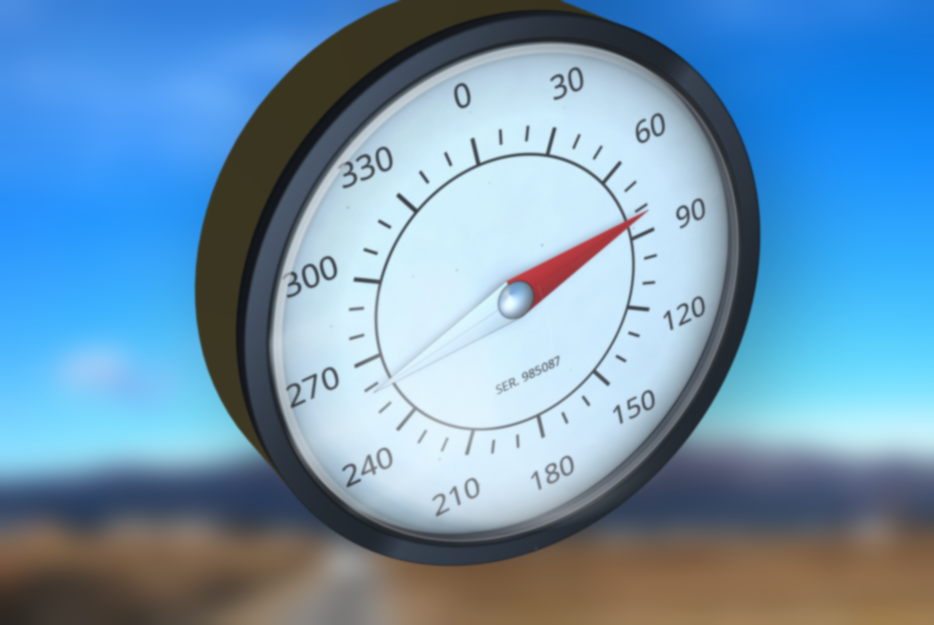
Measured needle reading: 80,°
